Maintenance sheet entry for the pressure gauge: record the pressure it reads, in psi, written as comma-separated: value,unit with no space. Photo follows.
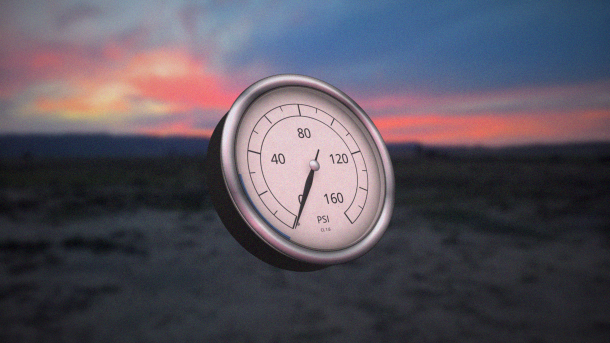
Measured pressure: 0,psi
